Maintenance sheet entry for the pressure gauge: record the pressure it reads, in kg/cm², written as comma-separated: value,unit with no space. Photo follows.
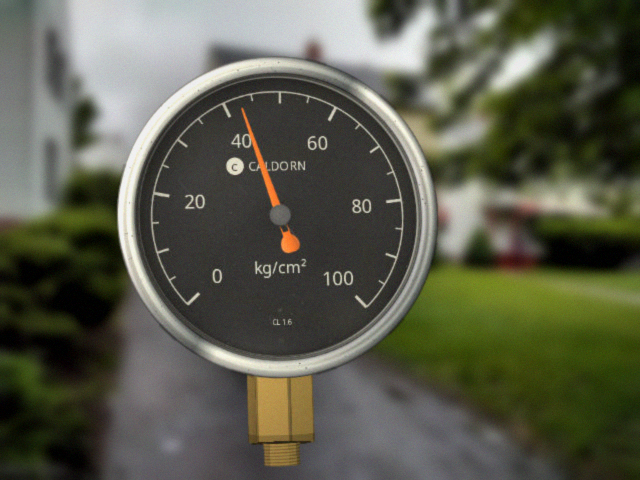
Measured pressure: 42.5,kg/cm²
